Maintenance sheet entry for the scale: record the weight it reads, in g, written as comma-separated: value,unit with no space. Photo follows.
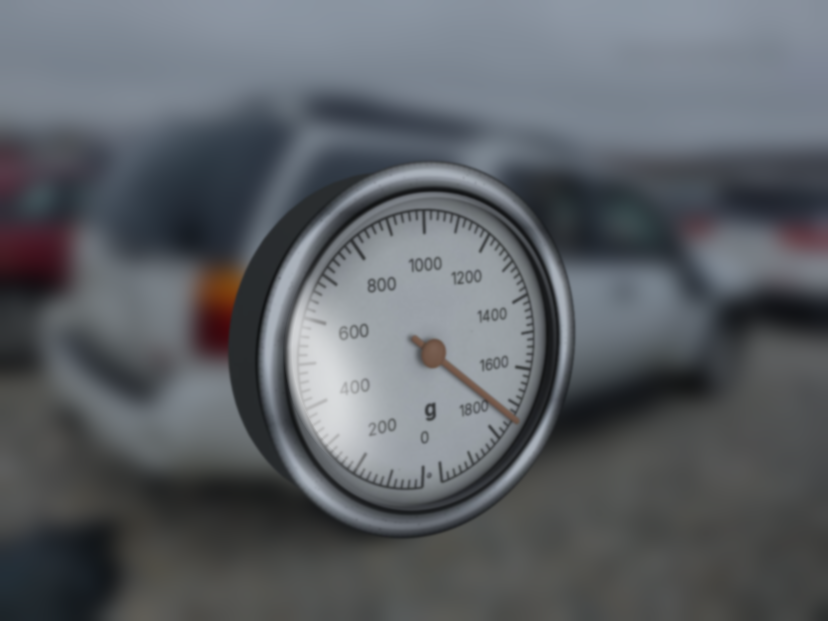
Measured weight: 1740,g
